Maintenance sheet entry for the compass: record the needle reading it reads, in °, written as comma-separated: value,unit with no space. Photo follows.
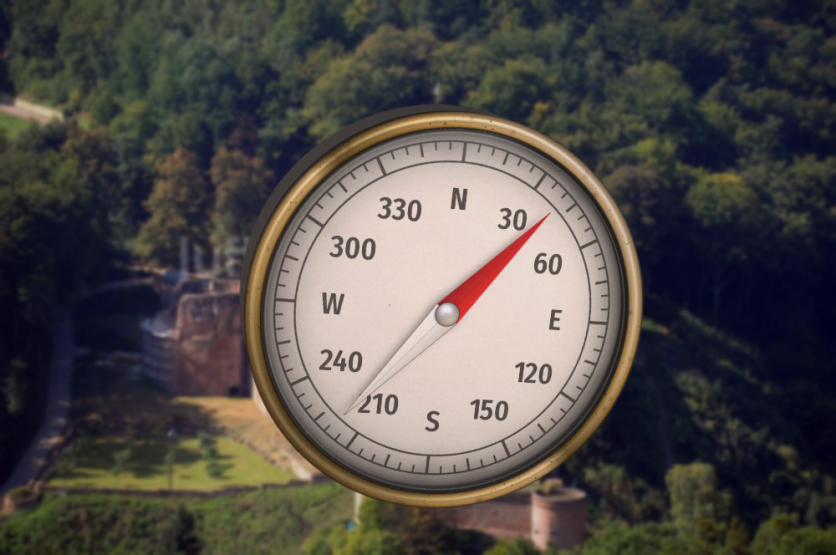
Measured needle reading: 40,°
